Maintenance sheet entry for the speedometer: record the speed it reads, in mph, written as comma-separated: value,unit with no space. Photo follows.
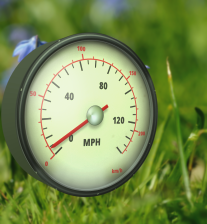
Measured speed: 5,mph
